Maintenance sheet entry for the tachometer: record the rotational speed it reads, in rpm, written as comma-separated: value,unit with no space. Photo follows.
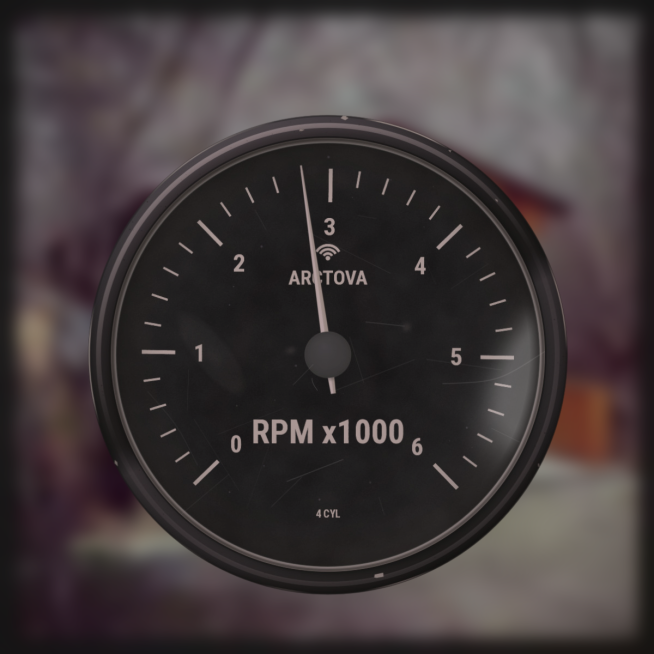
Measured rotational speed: 2800,rpm
